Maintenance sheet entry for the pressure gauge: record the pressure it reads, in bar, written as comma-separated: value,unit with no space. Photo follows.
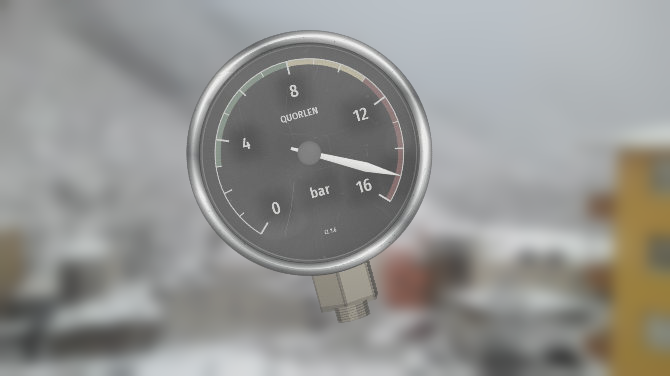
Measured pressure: 15,bar
